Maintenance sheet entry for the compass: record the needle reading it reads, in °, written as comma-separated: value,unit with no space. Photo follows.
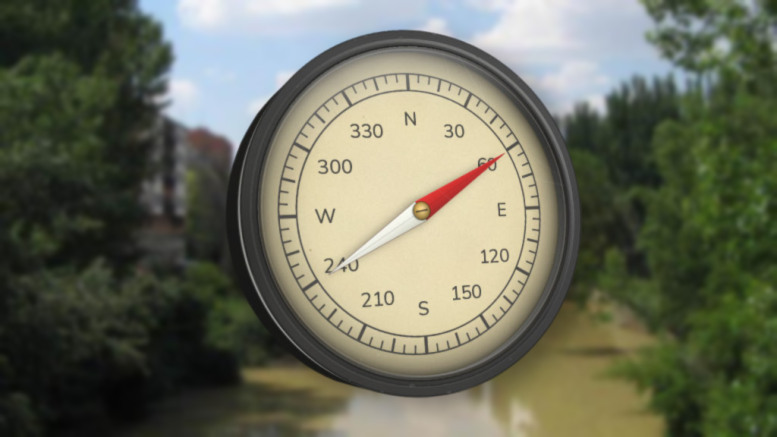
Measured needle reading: 60,°
